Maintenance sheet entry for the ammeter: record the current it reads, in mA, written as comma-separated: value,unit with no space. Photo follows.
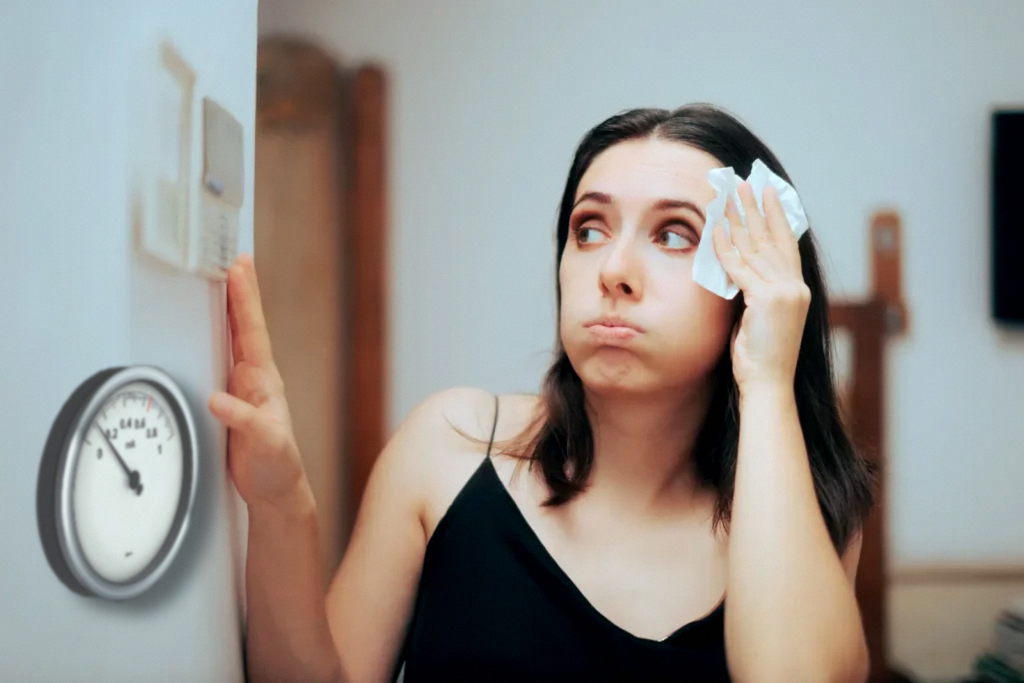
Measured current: 0.1,mA
